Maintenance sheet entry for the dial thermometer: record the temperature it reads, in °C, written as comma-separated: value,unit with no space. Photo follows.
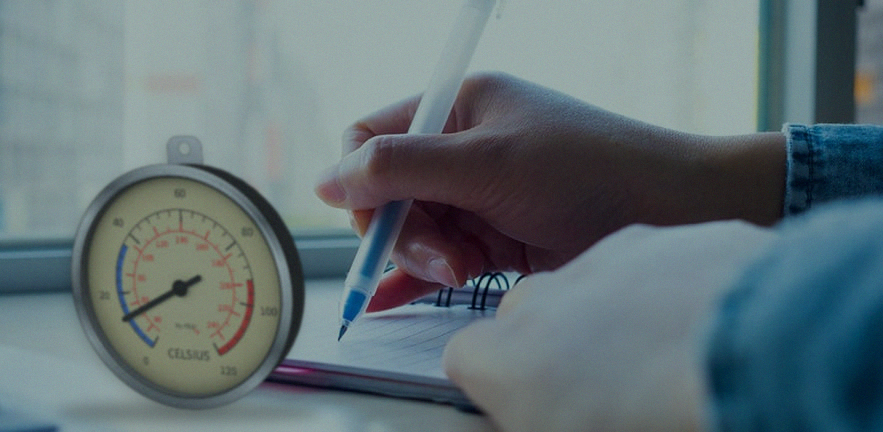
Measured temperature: 12,°C
